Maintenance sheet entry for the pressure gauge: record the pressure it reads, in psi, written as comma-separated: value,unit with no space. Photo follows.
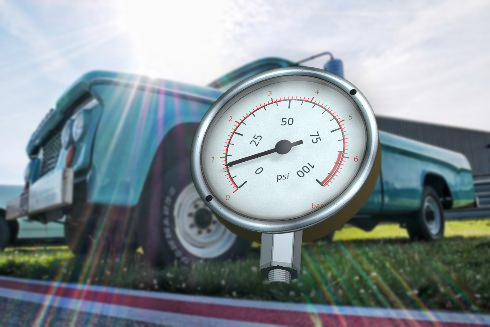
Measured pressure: 10,psi
